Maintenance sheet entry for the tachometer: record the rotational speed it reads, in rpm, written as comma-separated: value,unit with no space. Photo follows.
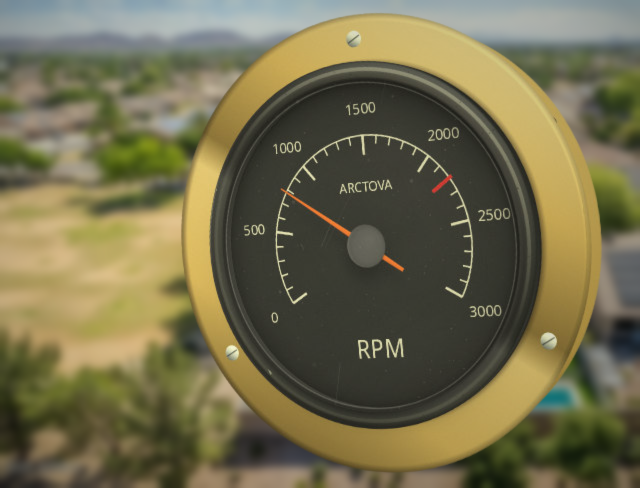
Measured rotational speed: 800,rpm
